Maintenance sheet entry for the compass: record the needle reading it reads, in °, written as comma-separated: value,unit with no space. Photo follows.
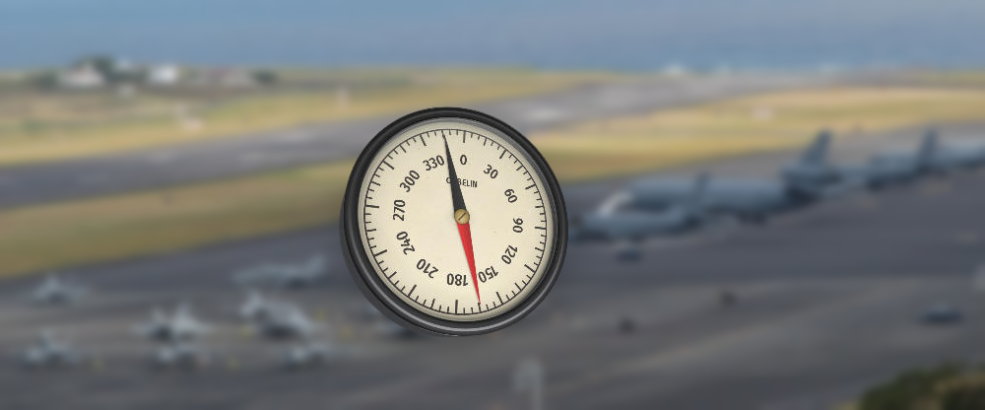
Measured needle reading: 165,°
